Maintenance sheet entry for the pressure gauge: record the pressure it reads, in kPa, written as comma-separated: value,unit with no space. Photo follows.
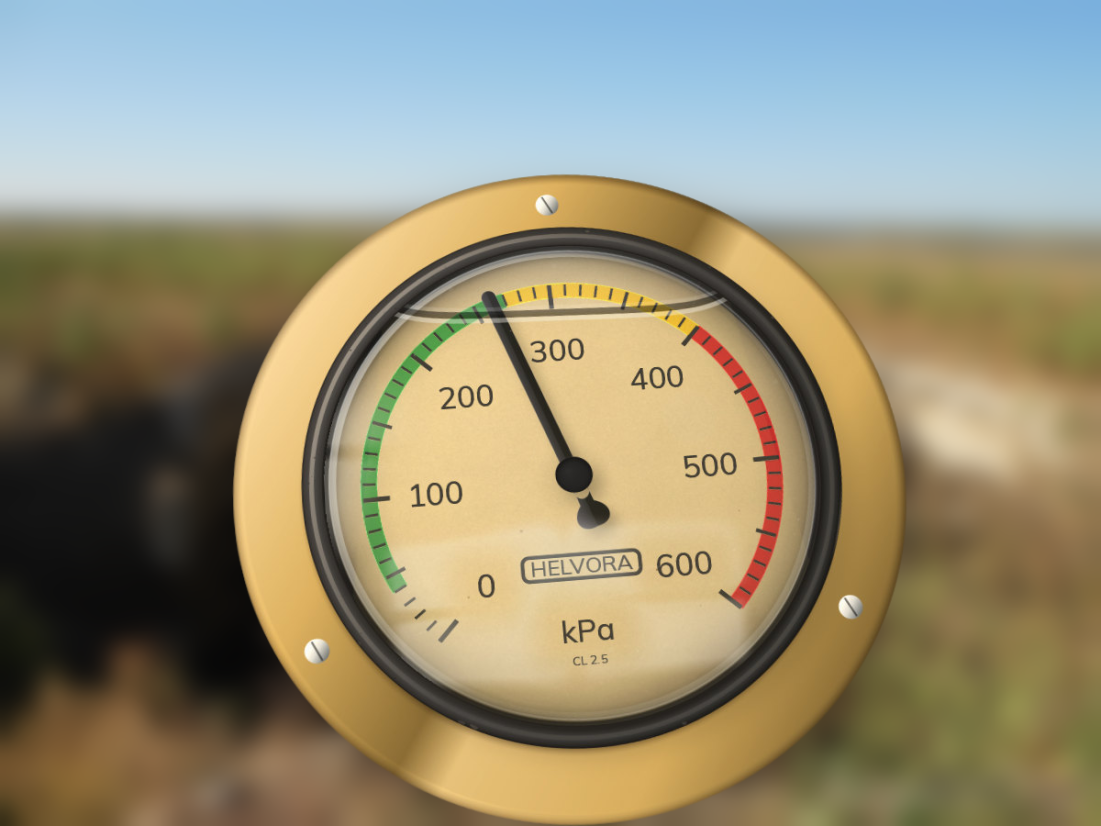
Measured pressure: 260,kPa
